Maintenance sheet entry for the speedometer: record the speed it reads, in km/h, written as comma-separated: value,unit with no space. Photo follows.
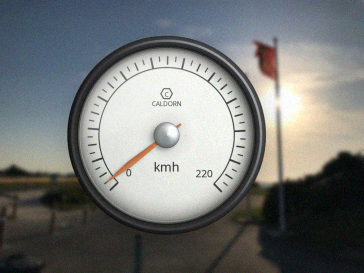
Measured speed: 5,km/h
